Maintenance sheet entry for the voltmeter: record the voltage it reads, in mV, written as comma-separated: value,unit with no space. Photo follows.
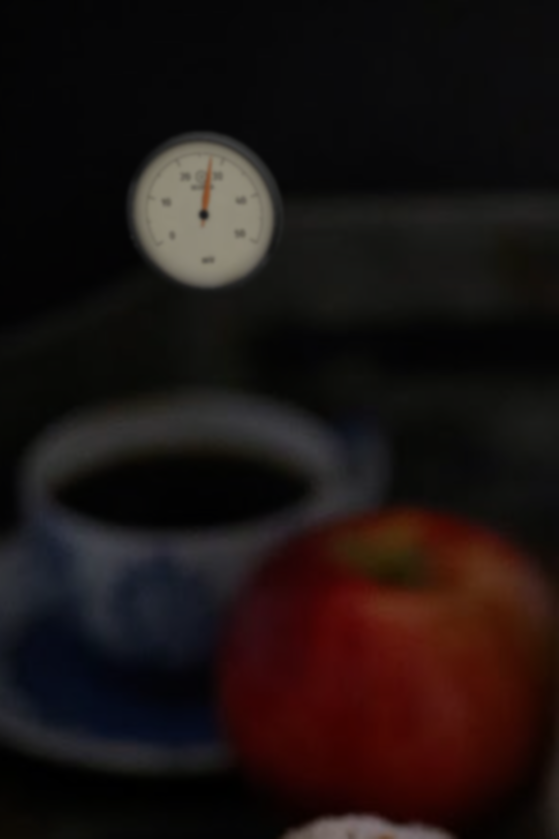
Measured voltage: 27.5,mV
